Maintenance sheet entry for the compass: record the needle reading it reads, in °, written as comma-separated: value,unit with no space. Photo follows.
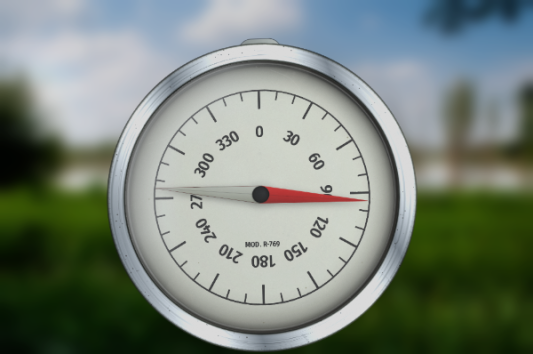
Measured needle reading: 95,°
